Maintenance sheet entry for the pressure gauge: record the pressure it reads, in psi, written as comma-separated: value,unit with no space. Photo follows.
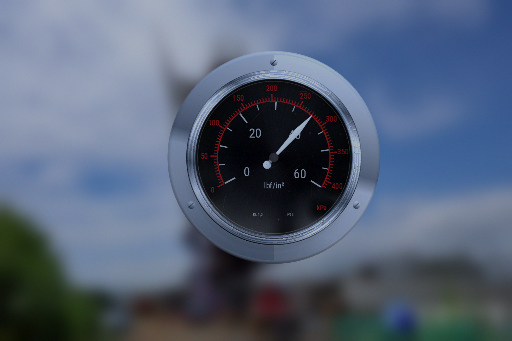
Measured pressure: 40,psi
